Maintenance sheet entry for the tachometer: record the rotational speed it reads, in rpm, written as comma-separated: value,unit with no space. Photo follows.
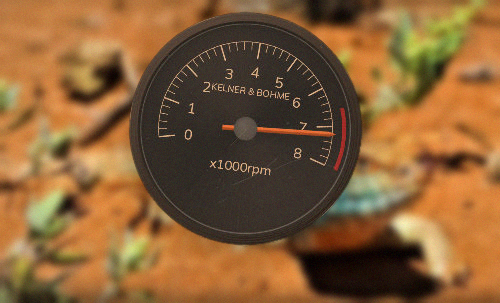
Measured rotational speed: 7200,rpm
